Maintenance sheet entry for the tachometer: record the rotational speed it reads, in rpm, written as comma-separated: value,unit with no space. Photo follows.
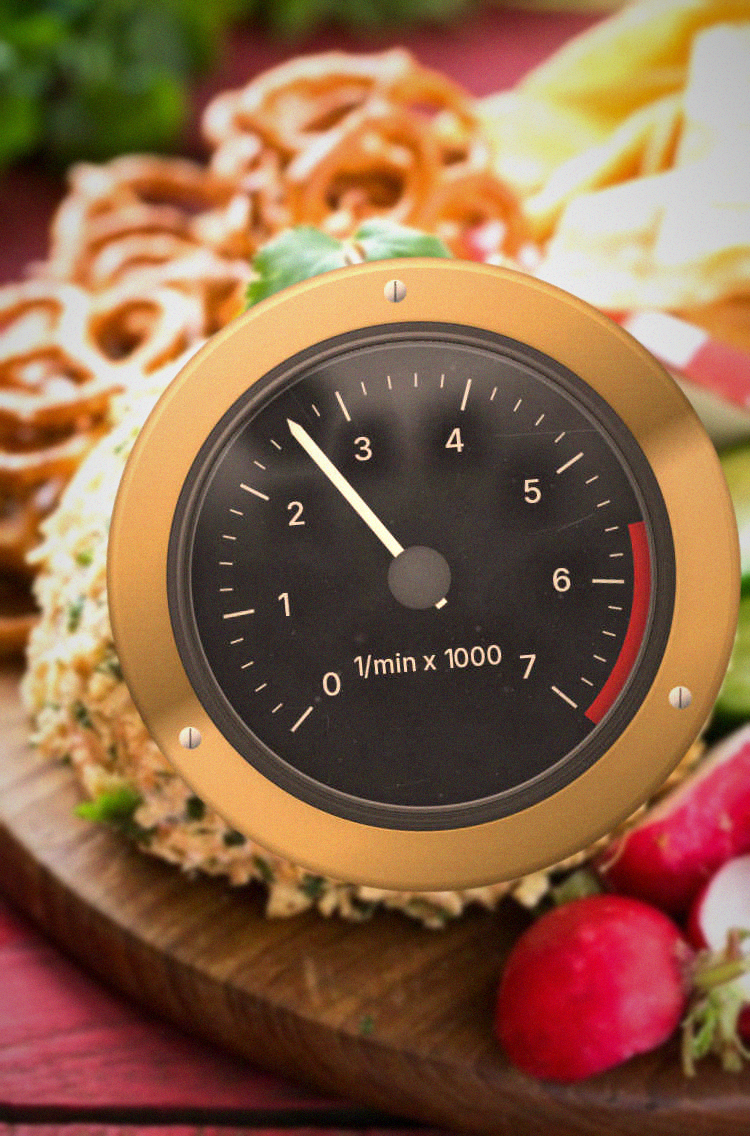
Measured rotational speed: 2600,rpm
